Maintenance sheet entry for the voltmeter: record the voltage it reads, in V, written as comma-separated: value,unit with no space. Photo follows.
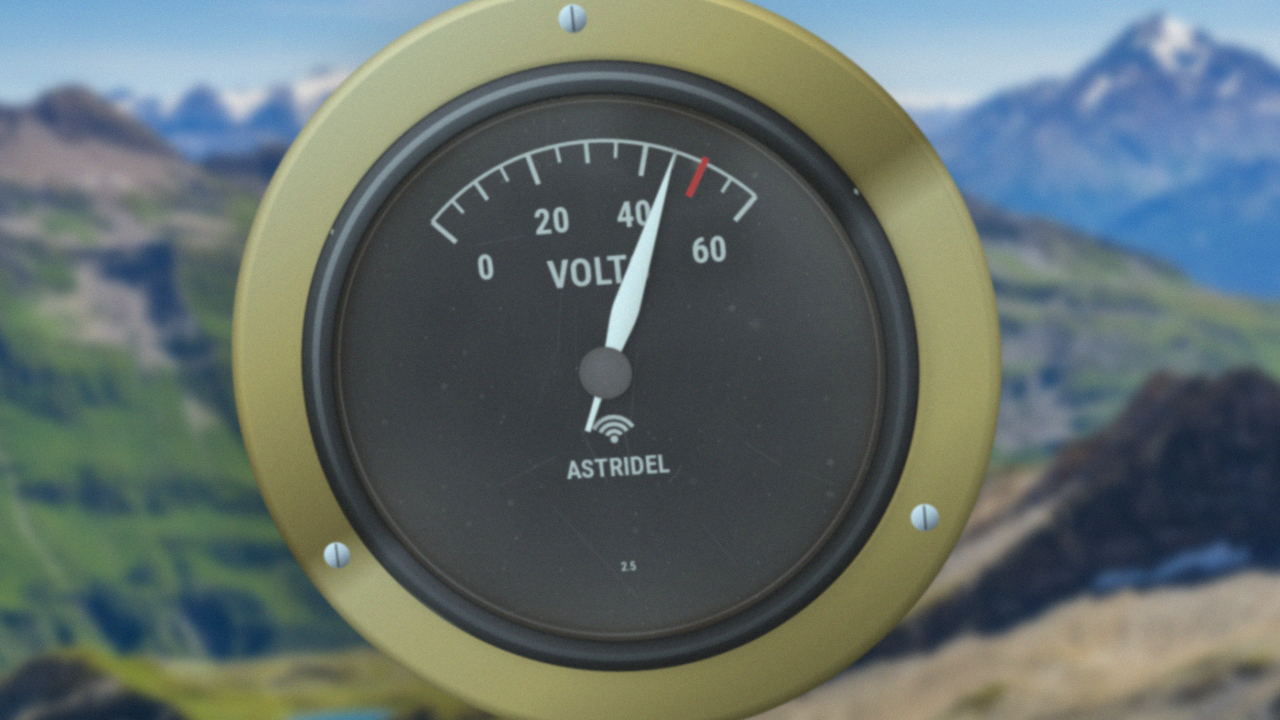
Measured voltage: 45,V
